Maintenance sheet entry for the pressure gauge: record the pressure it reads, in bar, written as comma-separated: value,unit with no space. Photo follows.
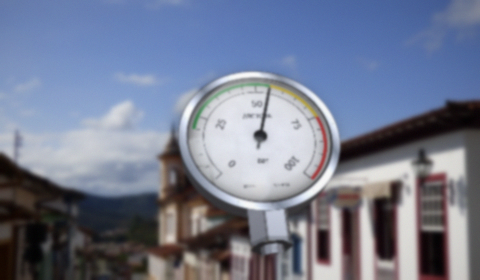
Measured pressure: 55,bar
